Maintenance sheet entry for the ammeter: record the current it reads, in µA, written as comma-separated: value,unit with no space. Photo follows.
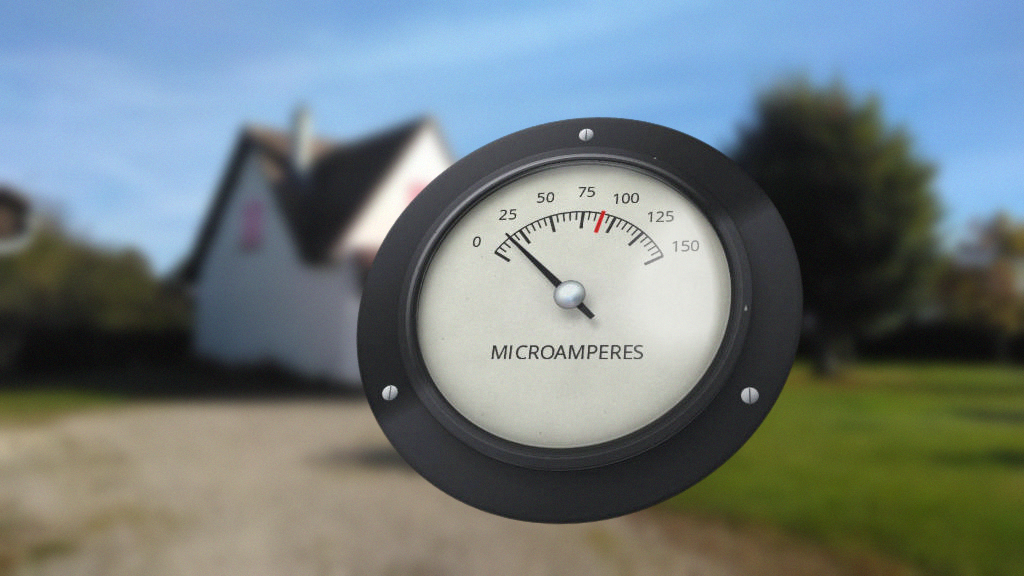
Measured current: 15,µA
